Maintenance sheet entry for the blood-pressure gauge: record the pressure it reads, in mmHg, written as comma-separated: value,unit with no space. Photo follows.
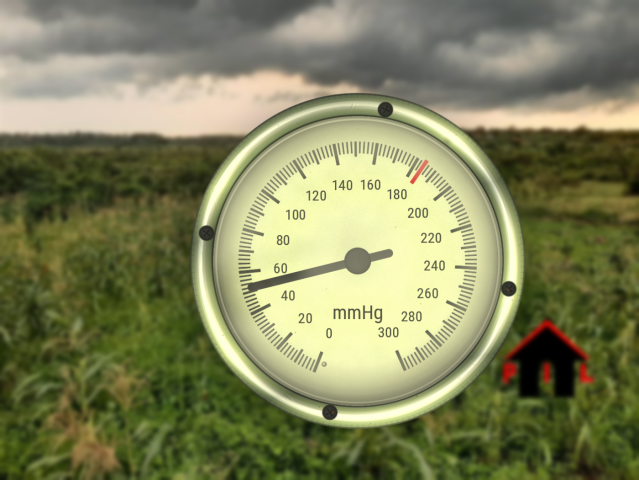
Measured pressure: 52,mmHg
